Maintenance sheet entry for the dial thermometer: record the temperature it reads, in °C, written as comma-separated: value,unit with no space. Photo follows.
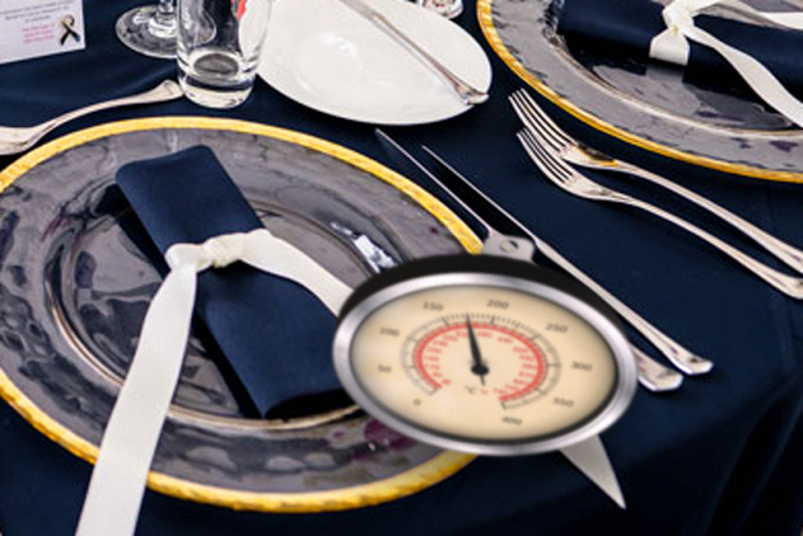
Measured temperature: 175,°C
